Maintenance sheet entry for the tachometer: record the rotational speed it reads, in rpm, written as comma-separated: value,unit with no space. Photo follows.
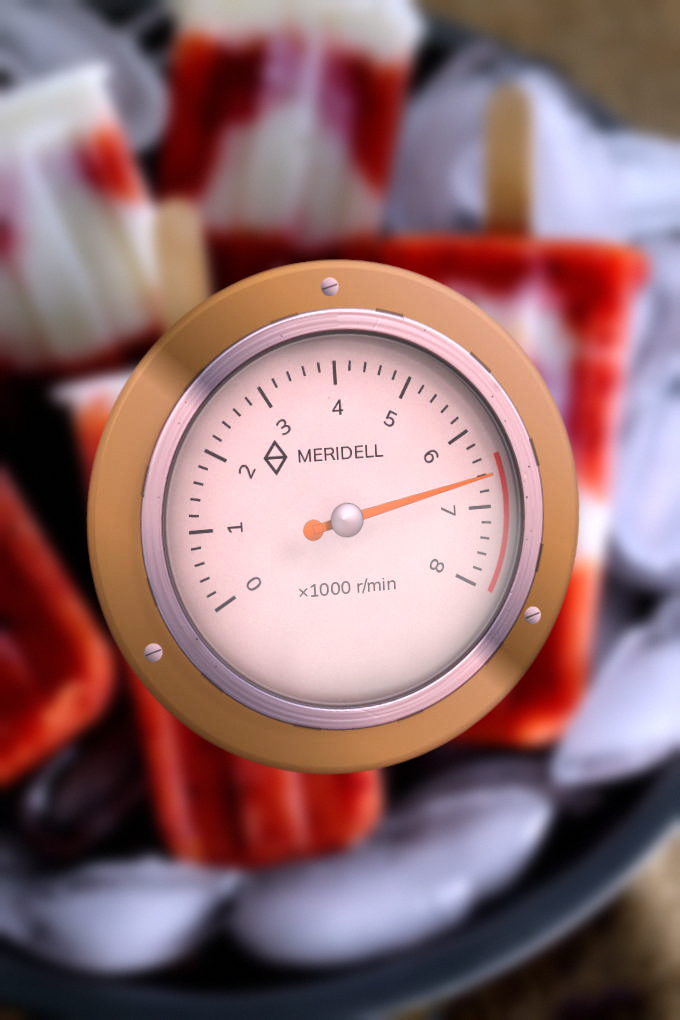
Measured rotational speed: 6600,rpm
